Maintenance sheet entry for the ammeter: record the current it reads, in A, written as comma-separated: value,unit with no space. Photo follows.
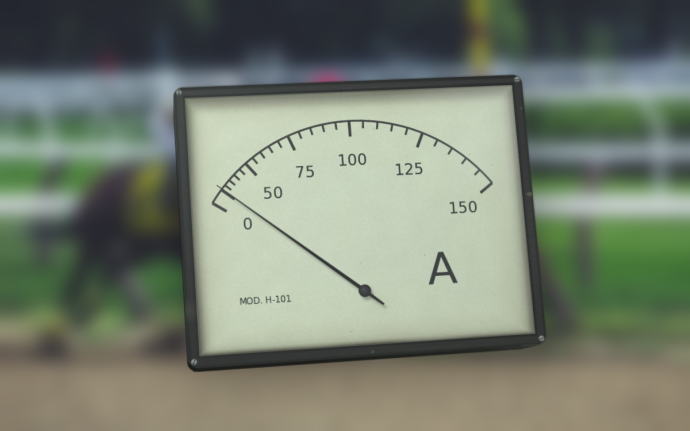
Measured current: 25,A
